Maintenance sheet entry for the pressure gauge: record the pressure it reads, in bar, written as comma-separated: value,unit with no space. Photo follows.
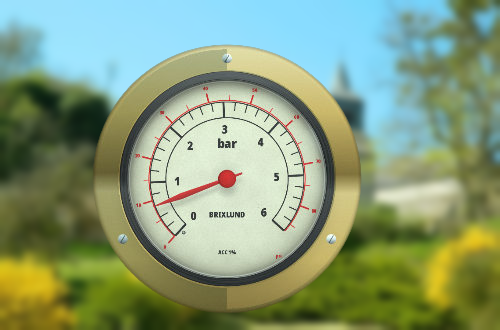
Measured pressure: 0.6,bar
